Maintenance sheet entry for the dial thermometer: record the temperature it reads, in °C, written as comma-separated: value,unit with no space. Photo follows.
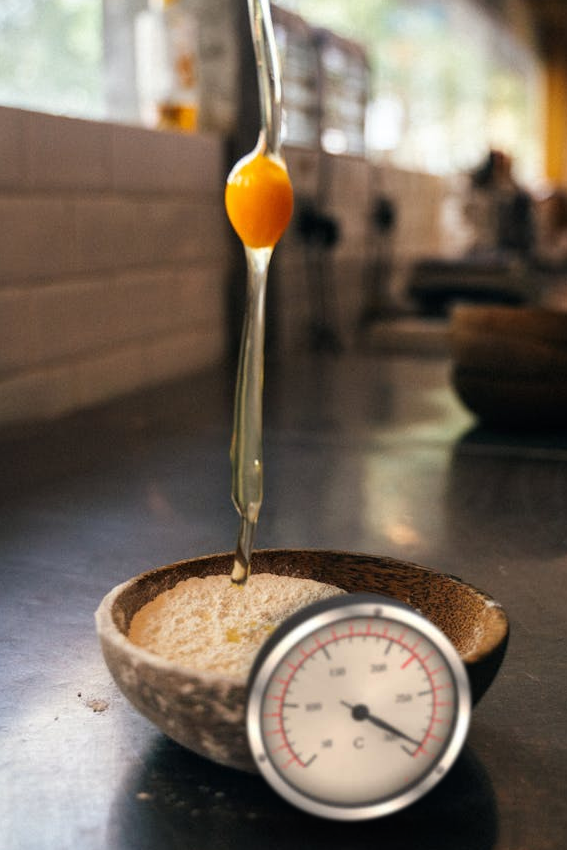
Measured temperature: 290,°C
